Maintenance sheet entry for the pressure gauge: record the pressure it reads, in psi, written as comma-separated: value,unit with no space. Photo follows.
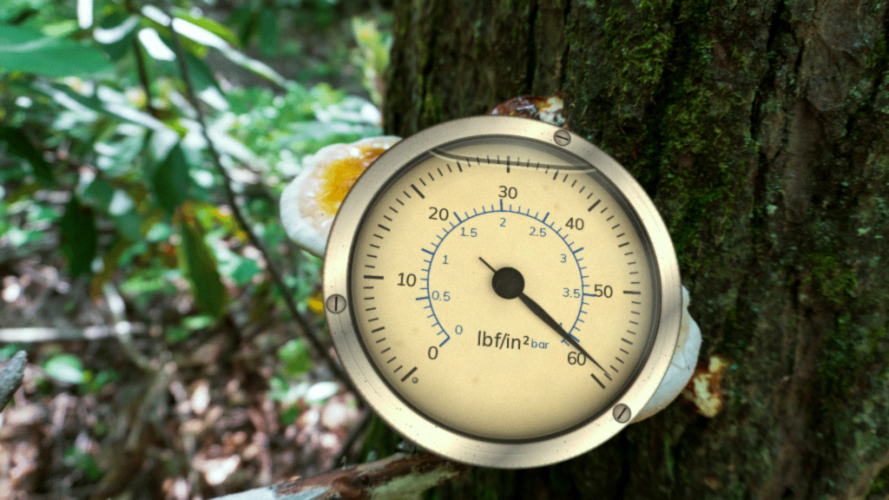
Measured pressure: 59,psi
